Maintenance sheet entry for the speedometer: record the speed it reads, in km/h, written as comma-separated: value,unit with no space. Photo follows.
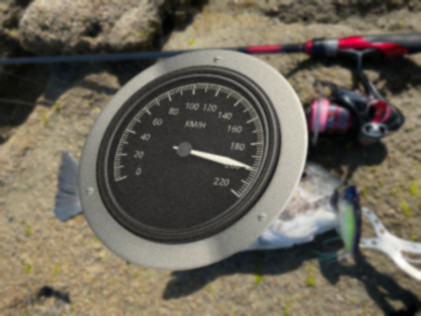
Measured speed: 200,km/h
